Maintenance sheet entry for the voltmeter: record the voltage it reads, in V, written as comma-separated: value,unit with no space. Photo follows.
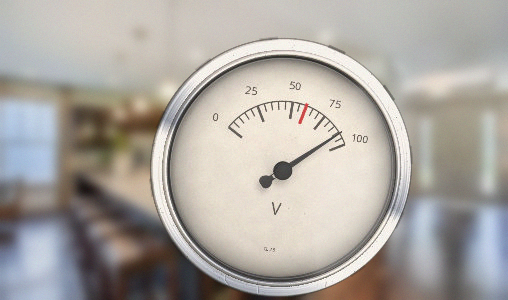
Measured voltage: 90,V
